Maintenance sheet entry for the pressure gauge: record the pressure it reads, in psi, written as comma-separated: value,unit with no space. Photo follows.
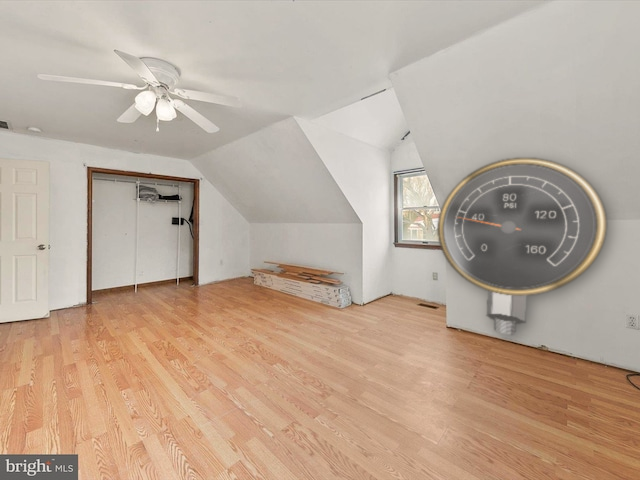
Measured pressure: 35,psi
